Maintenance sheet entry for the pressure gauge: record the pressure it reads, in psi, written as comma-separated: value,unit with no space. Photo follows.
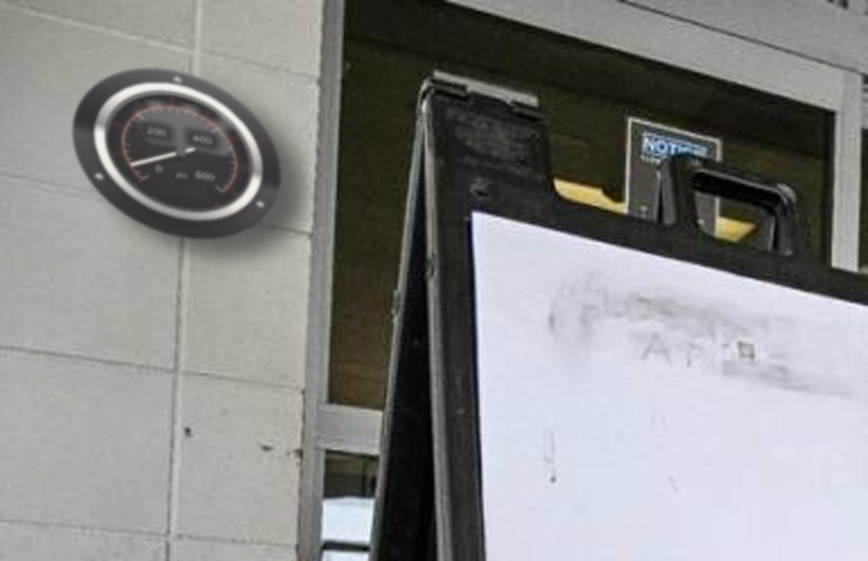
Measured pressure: 40,psi
